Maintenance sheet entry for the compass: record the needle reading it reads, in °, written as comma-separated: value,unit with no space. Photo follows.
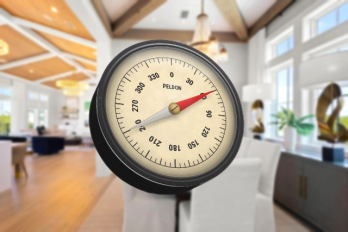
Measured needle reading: 60,°
